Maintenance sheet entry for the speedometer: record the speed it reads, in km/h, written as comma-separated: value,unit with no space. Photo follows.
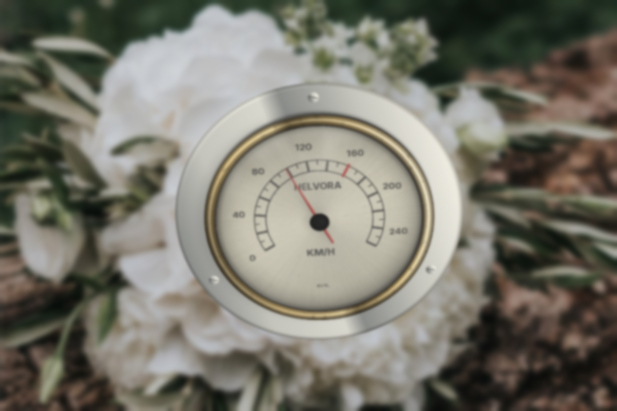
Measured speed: 100,km/h
